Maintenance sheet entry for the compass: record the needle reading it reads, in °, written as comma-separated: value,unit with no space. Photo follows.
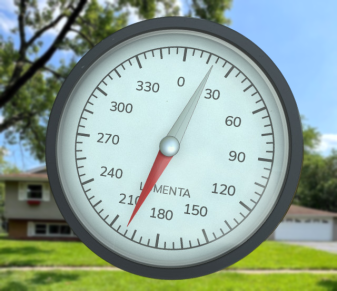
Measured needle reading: 200,°
